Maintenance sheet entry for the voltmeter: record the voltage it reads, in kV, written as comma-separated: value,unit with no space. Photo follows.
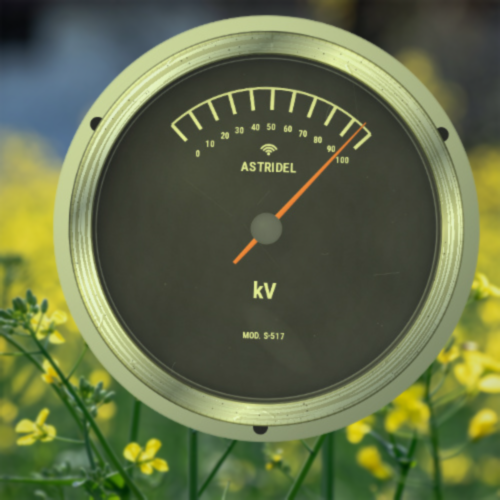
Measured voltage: 95,kV
